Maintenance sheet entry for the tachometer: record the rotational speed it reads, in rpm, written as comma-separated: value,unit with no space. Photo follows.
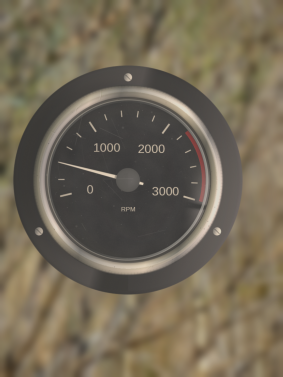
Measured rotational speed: 400,rpm
